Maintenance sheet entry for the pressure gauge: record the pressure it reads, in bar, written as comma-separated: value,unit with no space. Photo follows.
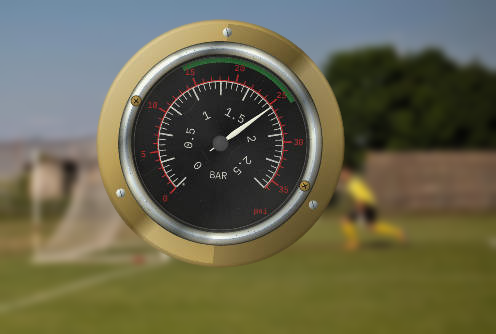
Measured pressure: 1.75,bar
